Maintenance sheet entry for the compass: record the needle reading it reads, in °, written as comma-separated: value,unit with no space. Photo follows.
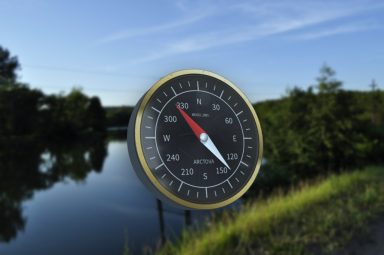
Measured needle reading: 320,°
